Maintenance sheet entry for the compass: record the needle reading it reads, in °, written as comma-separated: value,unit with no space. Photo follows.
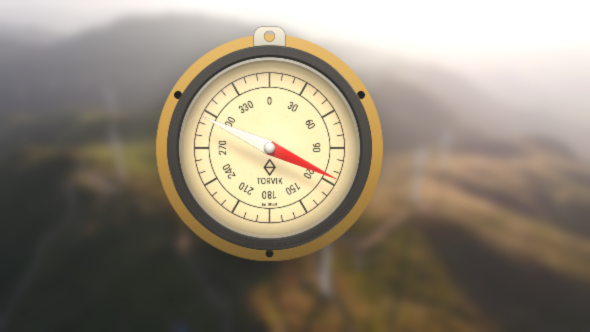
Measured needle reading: 115,°
